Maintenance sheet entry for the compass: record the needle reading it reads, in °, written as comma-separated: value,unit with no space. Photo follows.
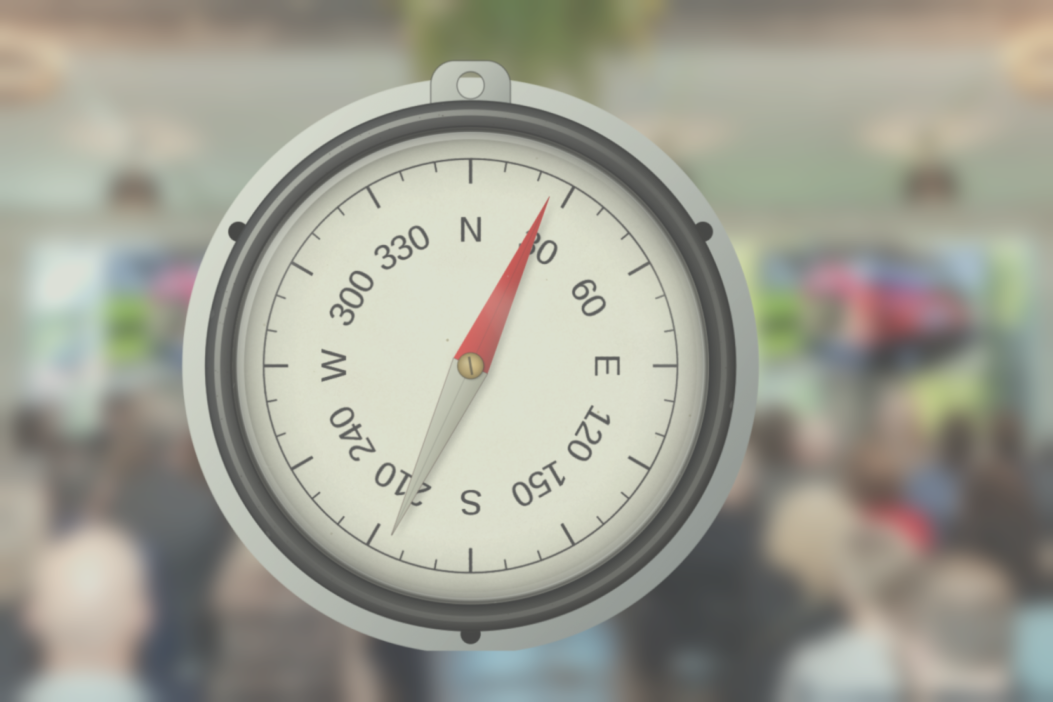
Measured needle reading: 25,°
